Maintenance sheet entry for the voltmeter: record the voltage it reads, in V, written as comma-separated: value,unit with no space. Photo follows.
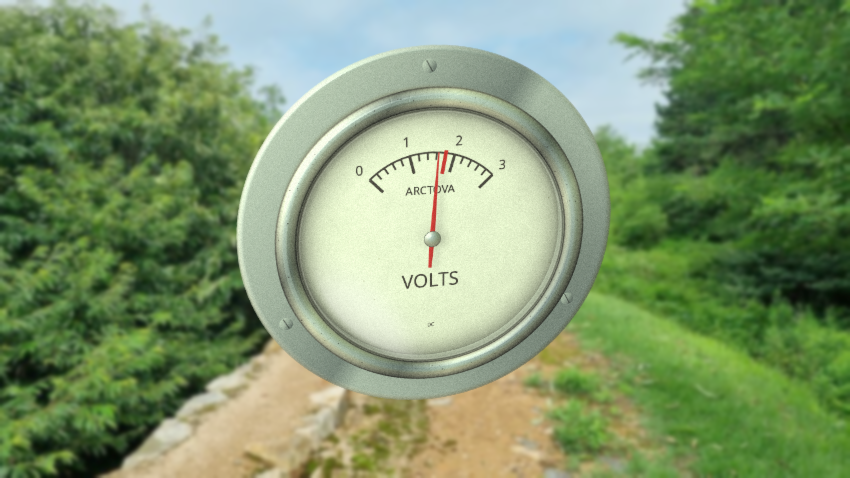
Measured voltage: 1.6,V
